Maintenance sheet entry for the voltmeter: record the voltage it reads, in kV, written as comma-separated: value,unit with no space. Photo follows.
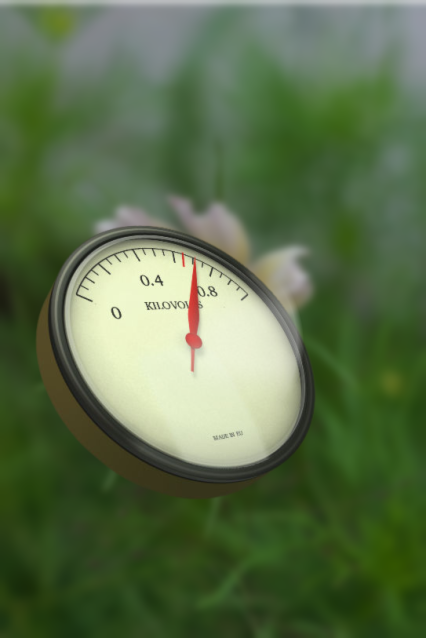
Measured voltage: 0.7,kV
